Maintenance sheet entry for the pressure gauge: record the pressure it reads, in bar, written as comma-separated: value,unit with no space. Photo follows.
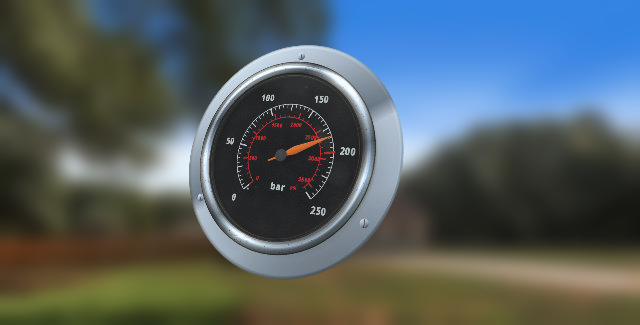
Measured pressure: 185,bar
